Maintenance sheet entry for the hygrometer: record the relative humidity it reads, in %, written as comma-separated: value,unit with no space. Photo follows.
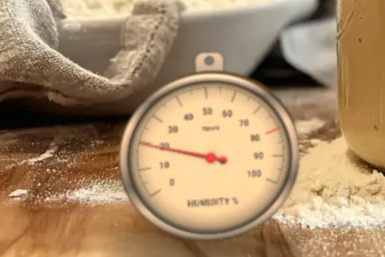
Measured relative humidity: 20,%
